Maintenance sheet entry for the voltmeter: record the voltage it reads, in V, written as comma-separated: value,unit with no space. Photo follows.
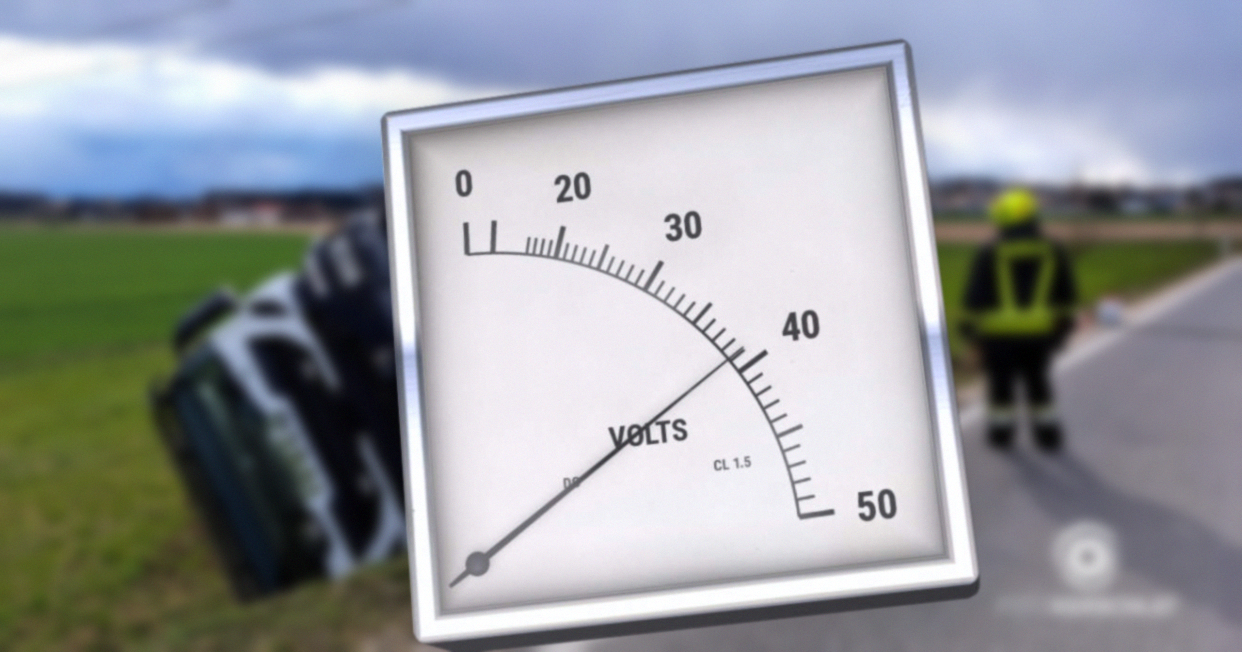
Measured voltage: 39,V
